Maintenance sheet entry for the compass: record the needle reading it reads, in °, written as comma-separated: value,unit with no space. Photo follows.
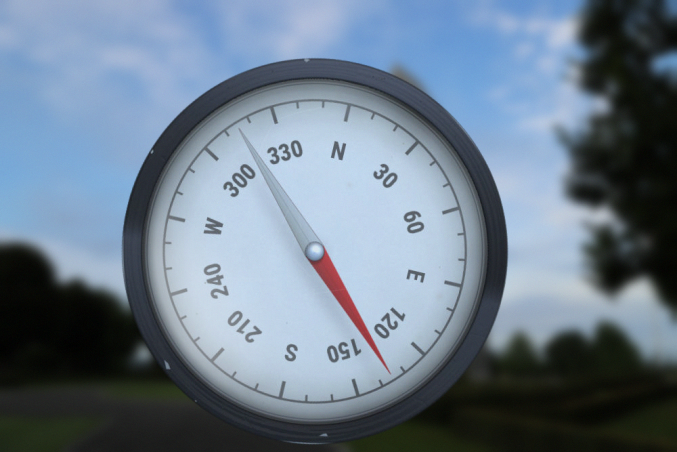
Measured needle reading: 135,°
